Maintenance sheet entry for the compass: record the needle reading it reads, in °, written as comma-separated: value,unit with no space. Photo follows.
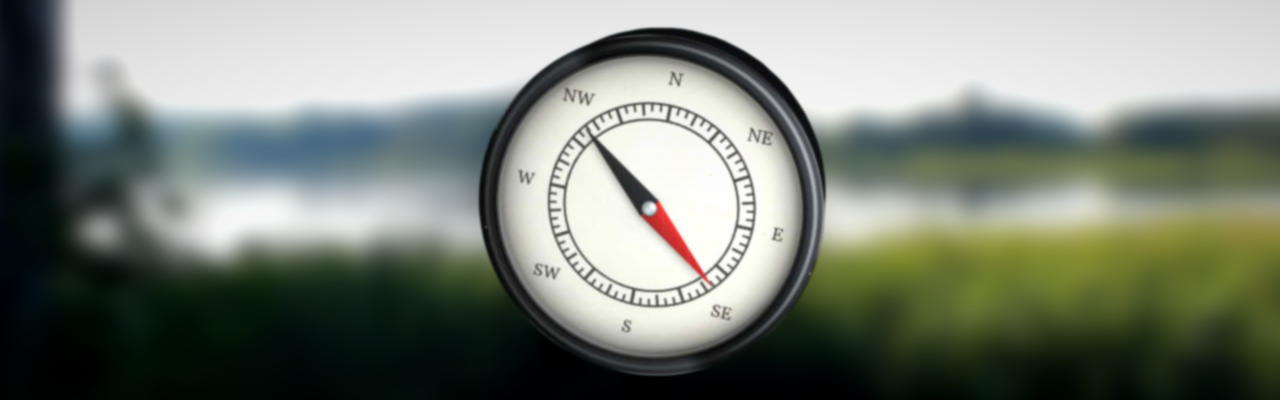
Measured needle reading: 130,°
